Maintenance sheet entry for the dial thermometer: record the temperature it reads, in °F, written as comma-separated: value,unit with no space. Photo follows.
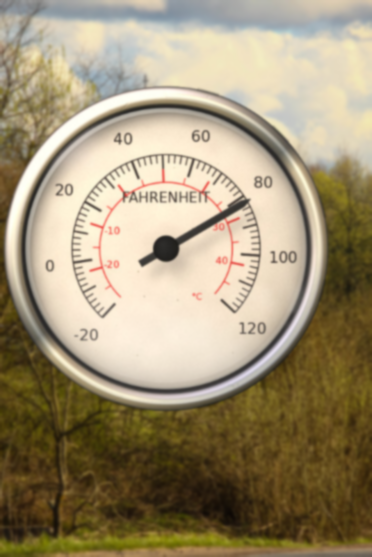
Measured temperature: 82,°F
